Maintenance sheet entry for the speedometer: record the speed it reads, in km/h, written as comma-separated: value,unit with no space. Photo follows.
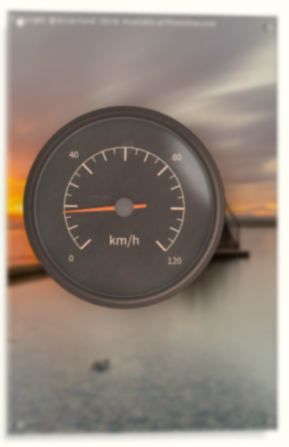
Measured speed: 17.5,km/h
